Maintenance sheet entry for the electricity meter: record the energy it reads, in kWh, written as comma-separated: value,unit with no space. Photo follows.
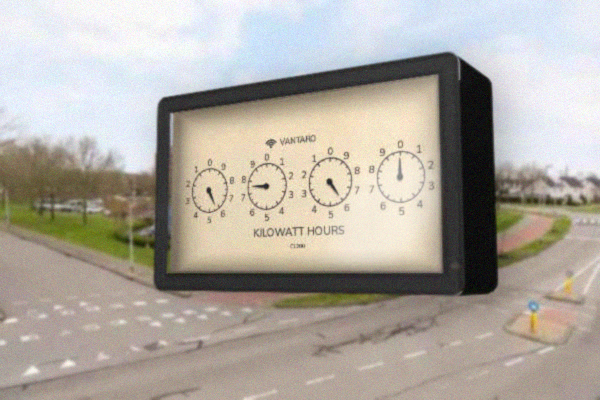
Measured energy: 5760,kWh
